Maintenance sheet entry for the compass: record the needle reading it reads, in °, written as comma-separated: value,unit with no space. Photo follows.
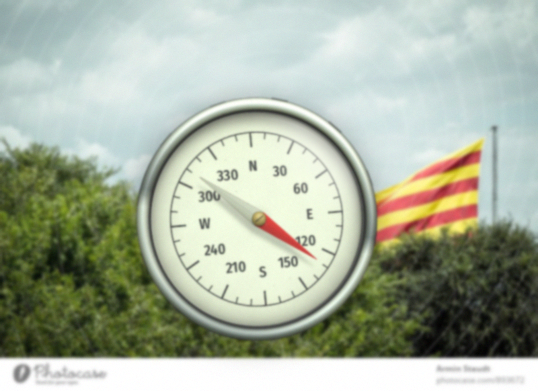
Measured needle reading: 130,°
